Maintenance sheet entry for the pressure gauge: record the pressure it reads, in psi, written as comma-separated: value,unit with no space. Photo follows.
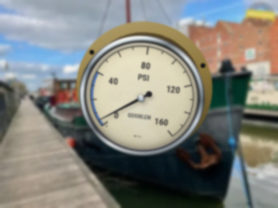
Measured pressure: 5,psi
